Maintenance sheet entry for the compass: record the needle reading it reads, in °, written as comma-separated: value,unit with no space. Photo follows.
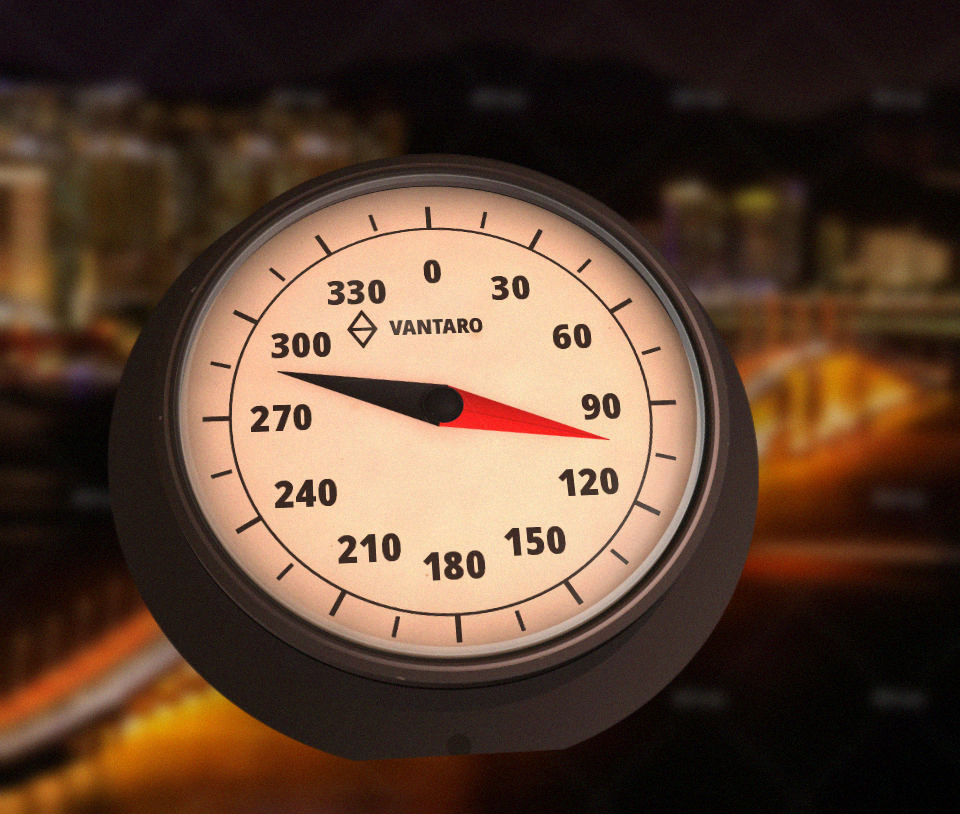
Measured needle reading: 105,°
